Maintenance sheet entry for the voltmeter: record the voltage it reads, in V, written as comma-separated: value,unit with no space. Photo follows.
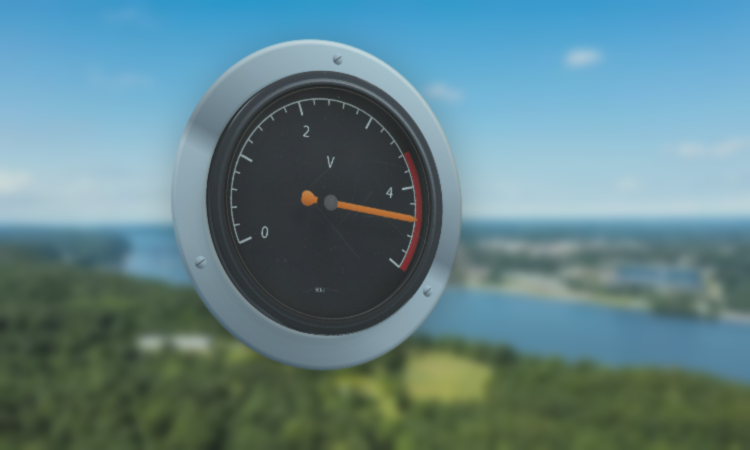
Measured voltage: 4.4,V
